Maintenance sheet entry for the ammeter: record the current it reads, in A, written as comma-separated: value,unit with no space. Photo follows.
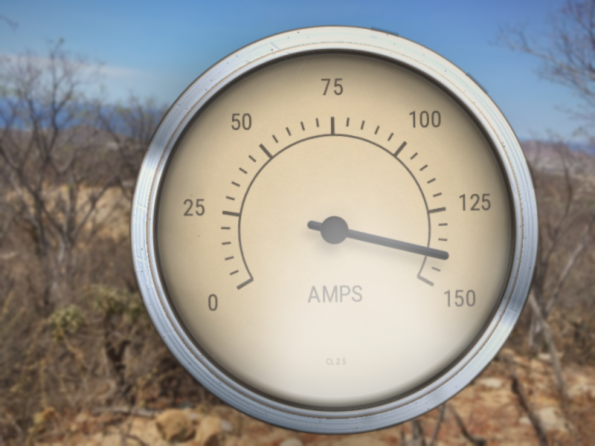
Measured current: 140,A
